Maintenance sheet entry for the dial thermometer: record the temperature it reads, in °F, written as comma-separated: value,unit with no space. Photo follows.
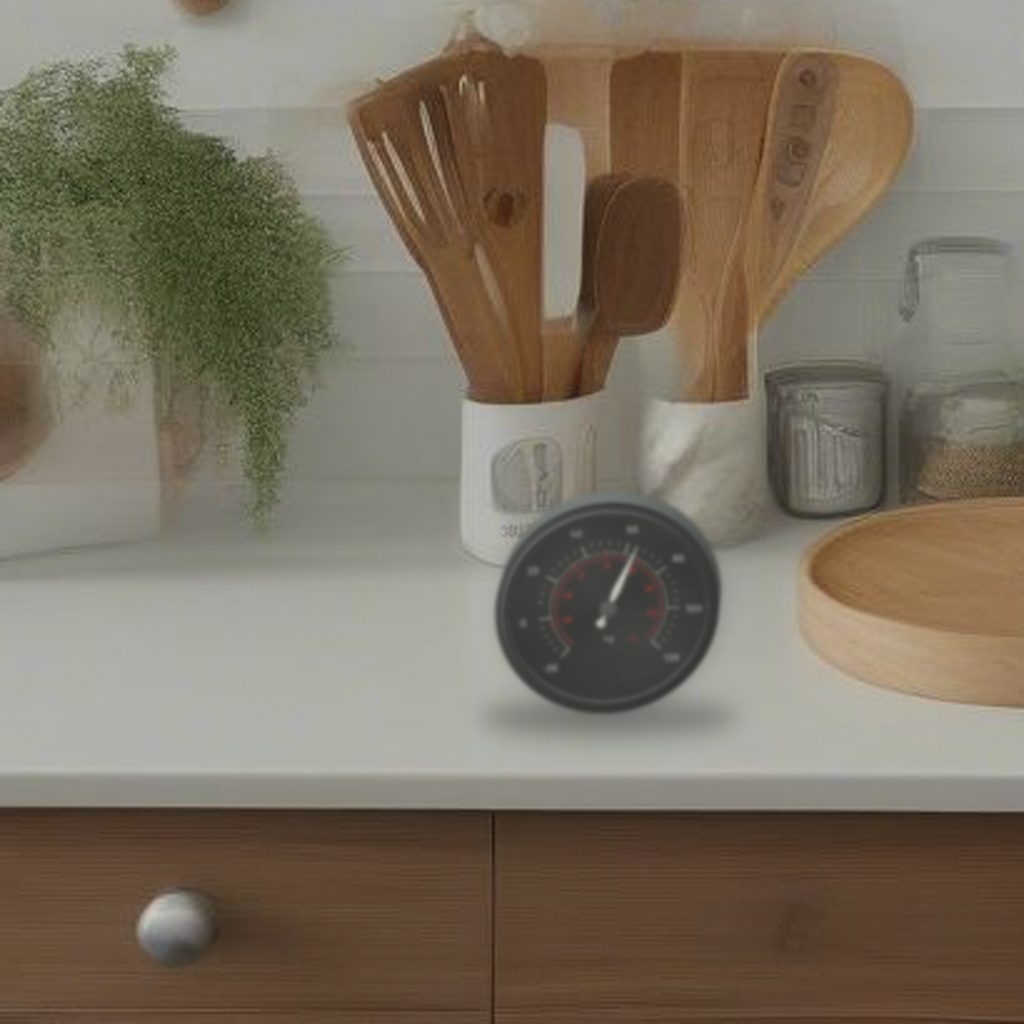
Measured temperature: 64,°F
